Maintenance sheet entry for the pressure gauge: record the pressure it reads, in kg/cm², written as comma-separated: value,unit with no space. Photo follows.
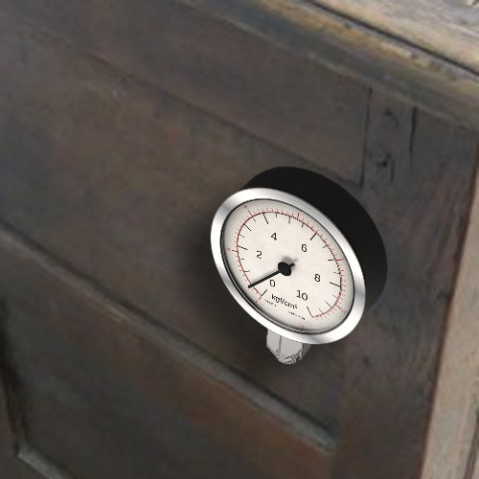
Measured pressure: 0.5,kg/cm²
